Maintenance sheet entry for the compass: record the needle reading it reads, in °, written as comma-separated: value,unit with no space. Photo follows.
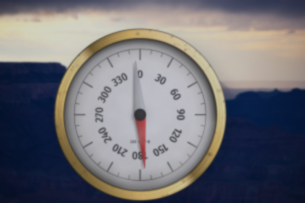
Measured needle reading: 175,°
